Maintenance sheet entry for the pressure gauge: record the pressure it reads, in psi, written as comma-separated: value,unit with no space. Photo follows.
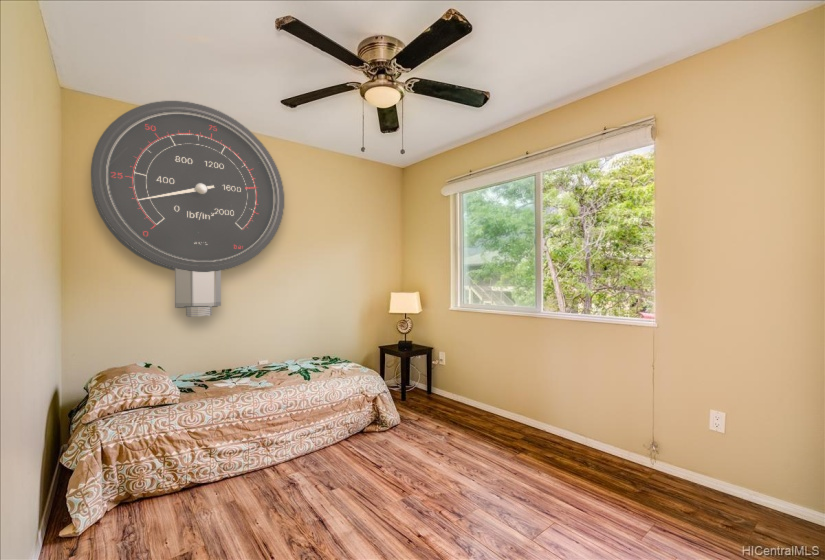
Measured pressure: 200,psi
